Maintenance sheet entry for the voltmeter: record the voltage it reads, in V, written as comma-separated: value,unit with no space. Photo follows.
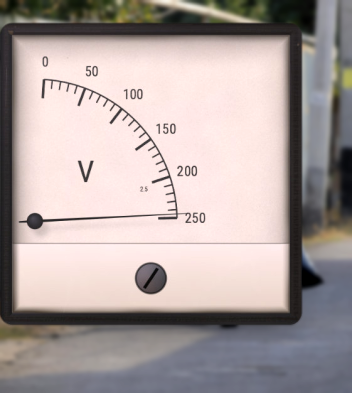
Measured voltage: 245,V
